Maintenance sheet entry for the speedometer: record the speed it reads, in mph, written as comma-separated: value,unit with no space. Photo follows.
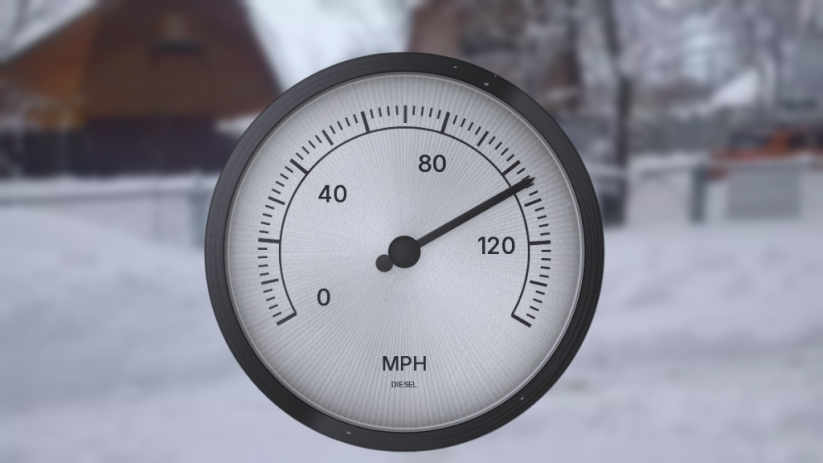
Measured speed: 105,mph
